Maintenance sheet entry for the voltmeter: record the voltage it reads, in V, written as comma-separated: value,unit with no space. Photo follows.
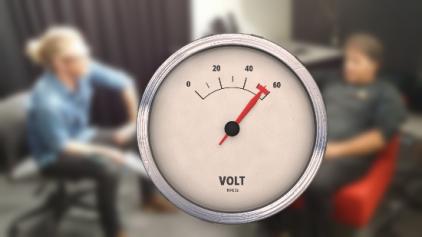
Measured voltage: 55,V
